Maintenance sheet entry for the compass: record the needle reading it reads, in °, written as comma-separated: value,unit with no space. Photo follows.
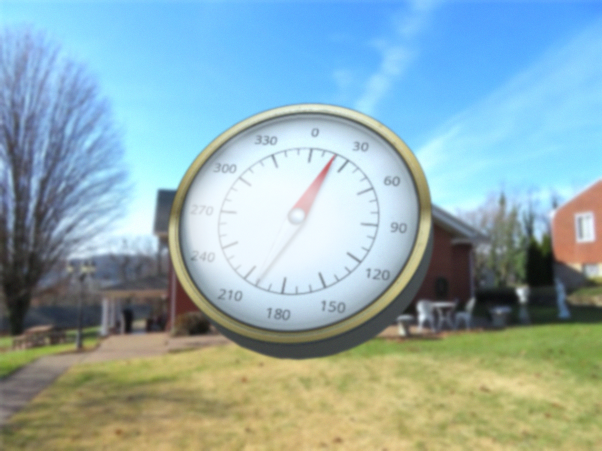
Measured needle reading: 20,°
